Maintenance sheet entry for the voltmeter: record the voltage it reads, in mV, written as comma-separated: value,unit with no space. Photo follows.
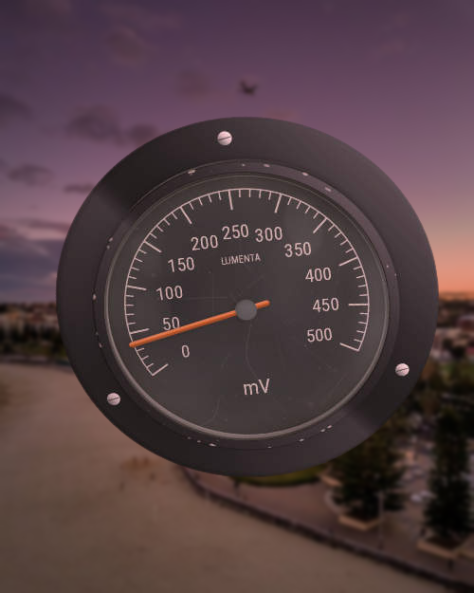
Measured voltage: 40,mV
